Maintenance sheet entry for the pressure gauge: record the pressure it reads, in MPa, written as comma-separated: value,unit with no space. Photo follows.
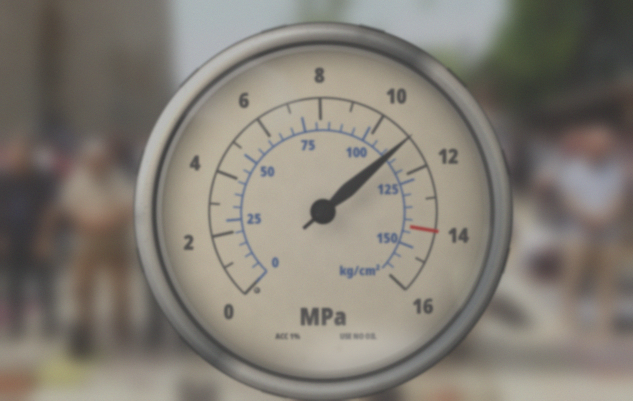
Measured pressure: 11,MPa
